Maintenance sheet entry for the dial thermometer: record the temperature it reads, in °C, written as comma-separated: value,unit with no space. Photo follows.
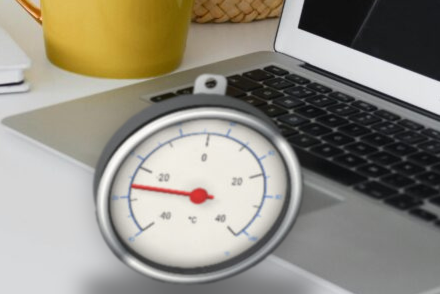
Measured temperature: -25,°C
